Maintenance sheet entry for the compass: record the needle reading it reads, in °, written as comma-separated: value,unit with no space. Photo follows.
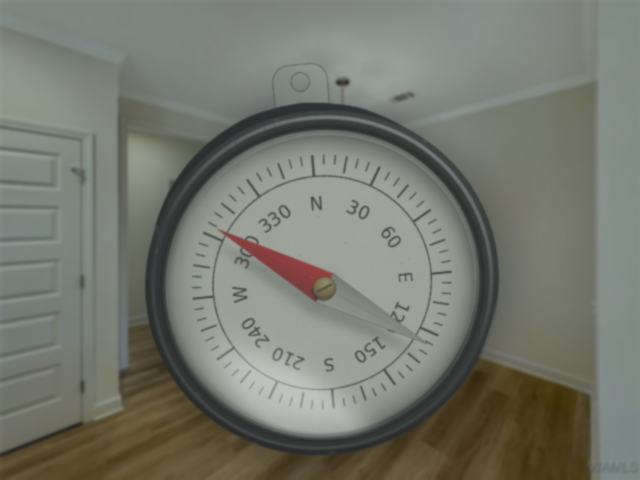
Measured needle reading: 305,°
